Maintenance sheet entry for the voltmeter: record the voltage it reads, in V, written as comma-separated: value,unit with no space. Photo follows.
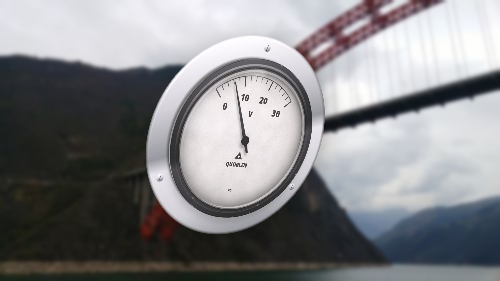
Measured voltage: 6,V
